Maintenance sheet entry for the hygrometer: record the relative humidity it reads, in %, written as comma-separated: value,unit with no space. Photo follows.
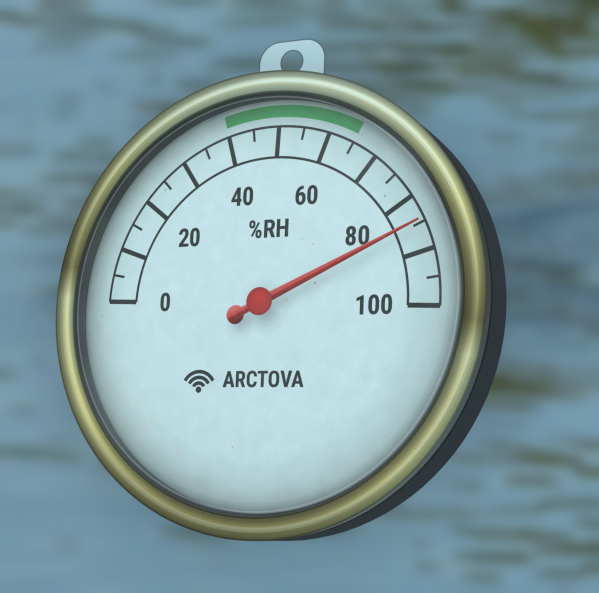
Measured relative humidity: 85,%
